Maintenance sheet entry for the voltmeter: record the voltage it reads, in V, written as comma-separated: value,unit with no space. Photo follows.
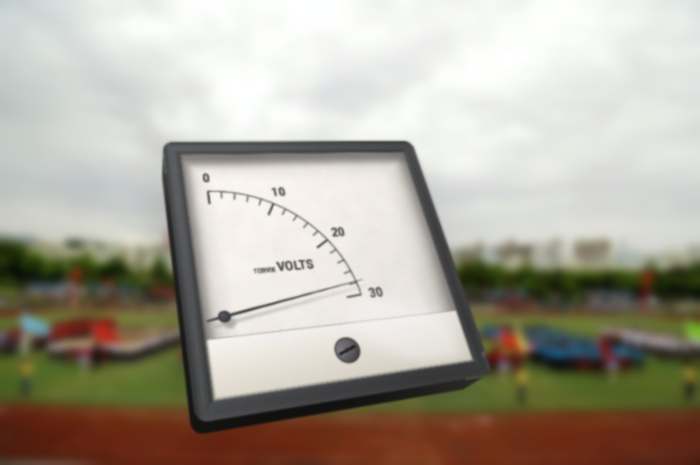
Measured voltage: 28,V
